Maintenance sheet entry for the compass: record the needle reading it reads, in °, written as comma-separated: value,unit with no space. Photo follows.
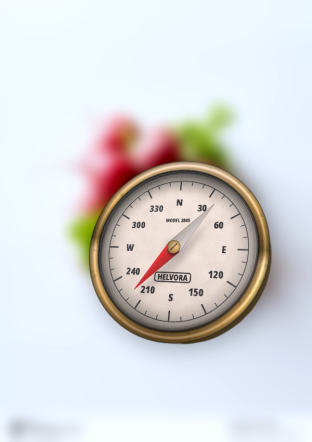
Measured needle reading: 220,°
